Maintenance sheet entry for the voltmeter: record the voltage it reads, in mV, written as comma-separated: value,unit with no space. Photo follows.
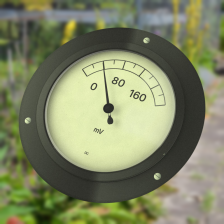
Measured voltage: 40,mV
